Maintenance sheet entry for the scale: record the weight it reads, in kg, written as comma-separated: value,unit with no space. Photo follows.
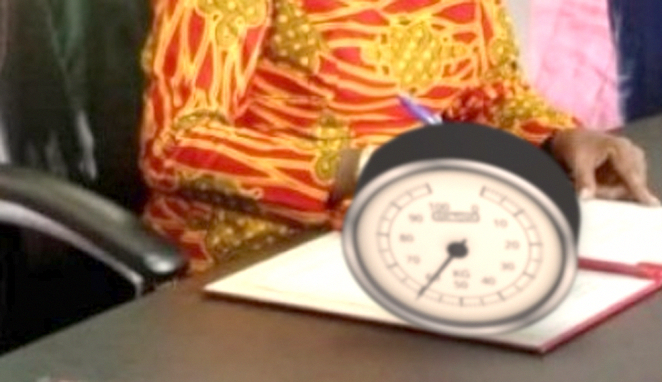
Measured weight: 60,kg
